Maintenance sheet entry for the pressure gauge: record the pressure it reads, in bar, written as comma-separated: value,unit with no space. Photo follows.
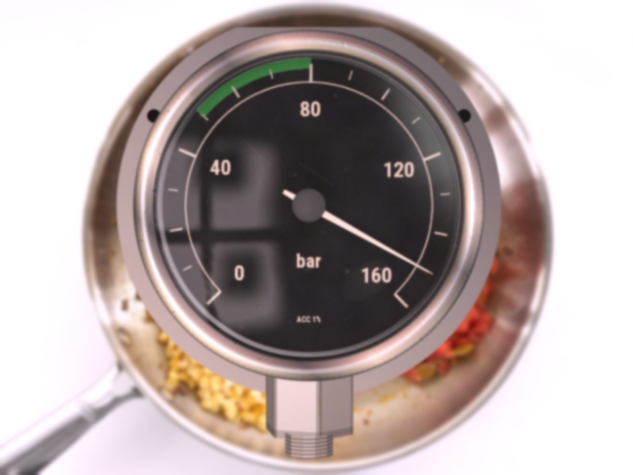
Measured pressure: 150,bar
